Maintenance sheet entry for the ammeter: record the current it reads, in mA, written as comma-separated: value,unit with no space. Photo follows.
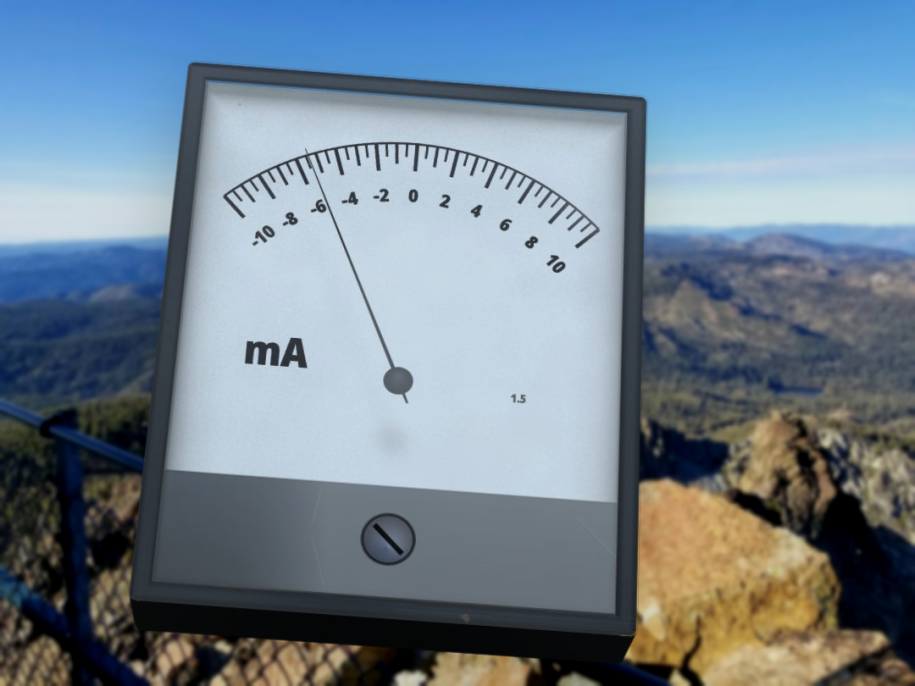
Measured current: -5.5,mA
